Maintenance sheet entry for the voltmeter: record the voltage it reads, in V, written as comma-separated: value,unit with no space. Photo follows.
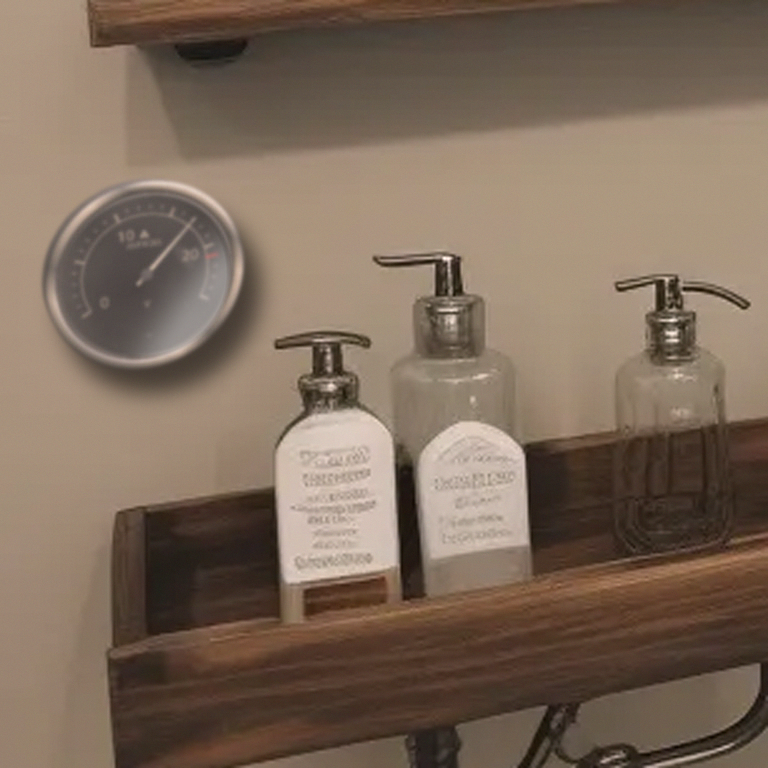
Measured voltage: 17,V
